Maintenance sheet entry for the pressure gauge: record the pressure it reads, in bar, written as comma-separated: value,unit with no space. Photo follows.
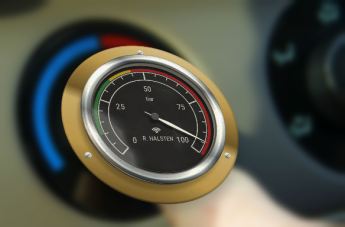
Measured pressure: 95,bar
